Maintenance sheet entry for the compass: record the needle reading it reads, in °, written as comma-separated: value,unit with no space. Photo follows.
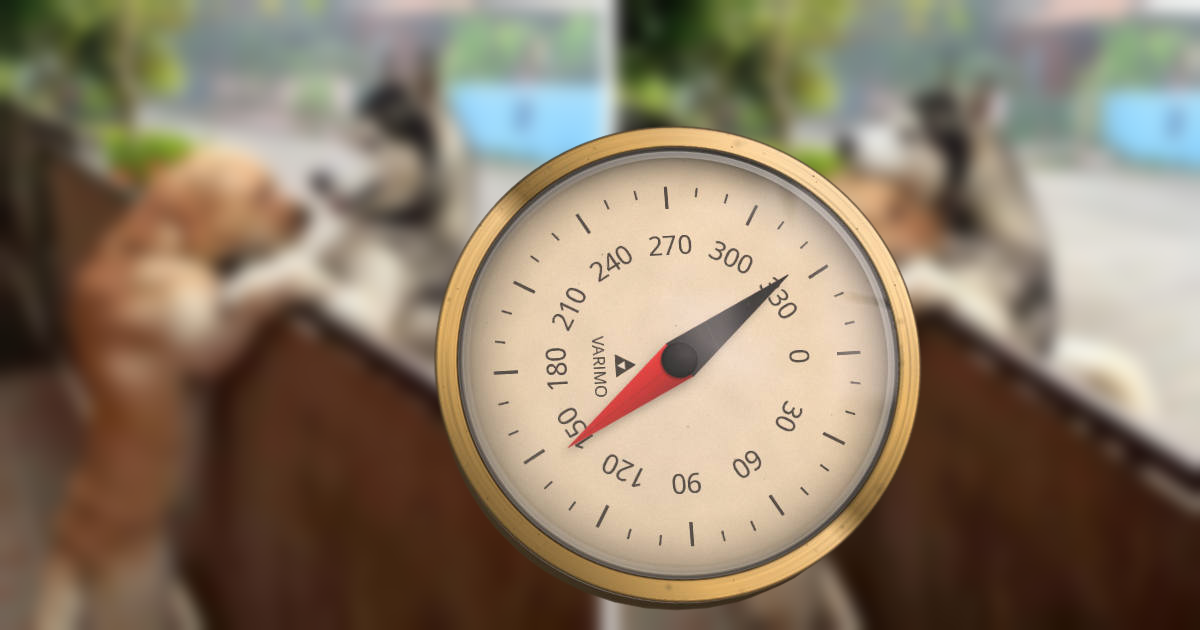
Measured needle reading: 145,°
